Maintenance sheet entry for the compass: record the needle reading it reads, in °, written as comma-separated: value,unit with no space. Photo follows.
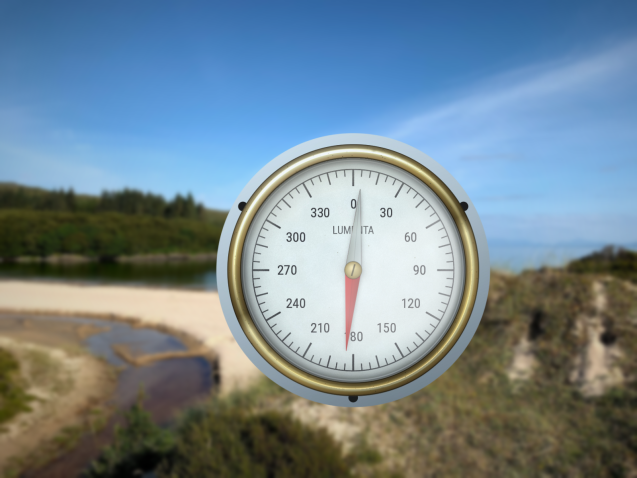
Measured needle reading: 185,°
